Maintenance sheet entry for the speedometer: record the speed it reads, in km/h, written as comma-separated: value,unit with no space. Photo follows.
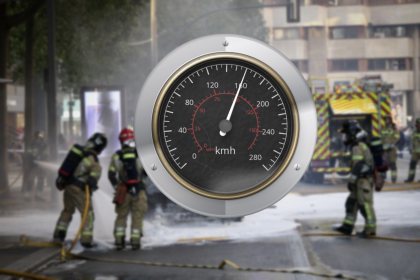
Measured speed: 160,km/h
